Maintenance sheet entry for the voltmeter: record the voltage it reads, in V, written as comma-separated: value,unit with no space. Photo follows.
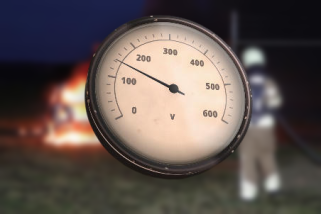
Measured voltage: 140,V
